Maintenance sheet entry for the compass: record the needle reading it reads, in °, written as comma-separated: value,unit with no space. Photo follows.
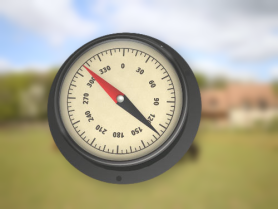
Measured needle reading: 310,°
